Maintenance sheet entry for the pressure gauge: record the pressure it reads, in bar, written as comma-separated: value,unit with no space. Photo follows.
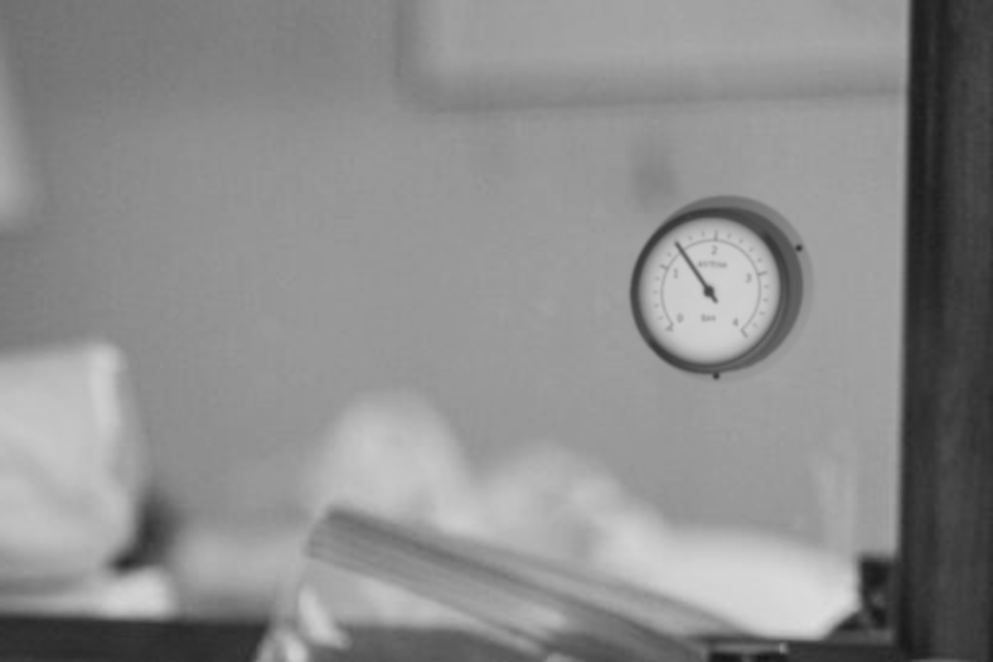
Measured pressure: 1.4,bar
